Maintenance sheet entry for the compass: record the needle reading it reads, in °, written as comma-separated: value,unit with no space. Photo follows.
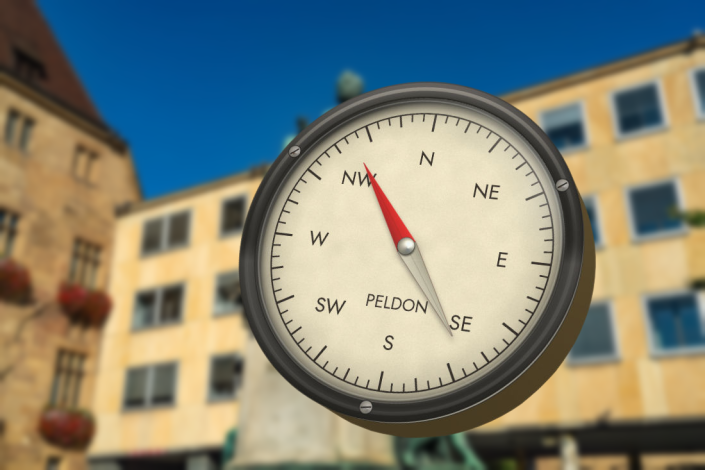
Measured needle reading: 322.5,°
